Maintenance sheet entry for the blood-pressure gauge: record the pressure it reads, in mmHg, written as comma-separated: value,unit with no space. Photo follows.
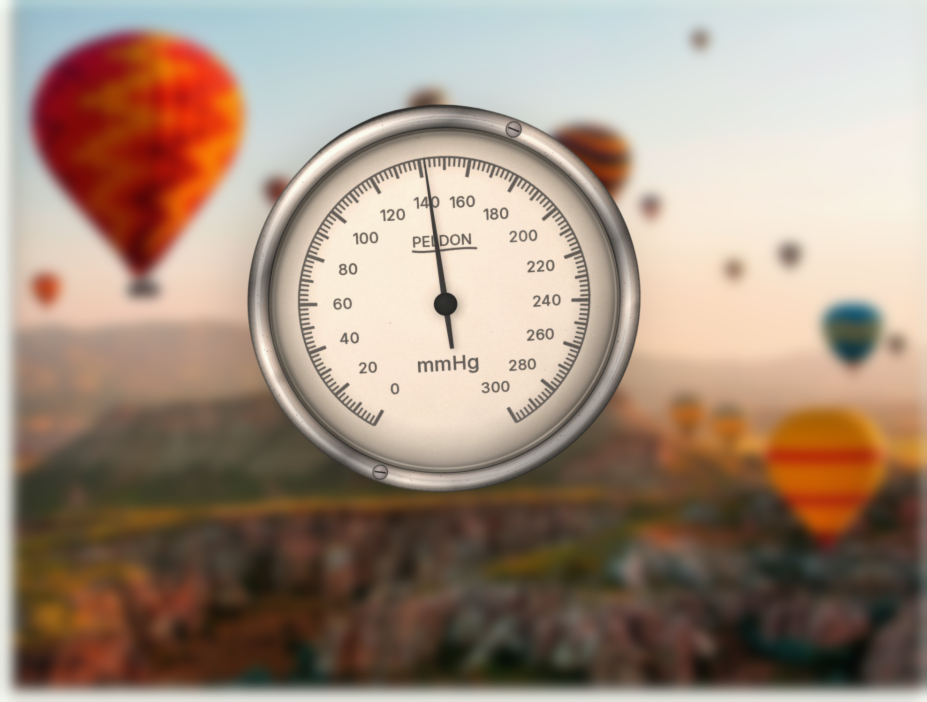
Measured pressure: 142,mmHg
